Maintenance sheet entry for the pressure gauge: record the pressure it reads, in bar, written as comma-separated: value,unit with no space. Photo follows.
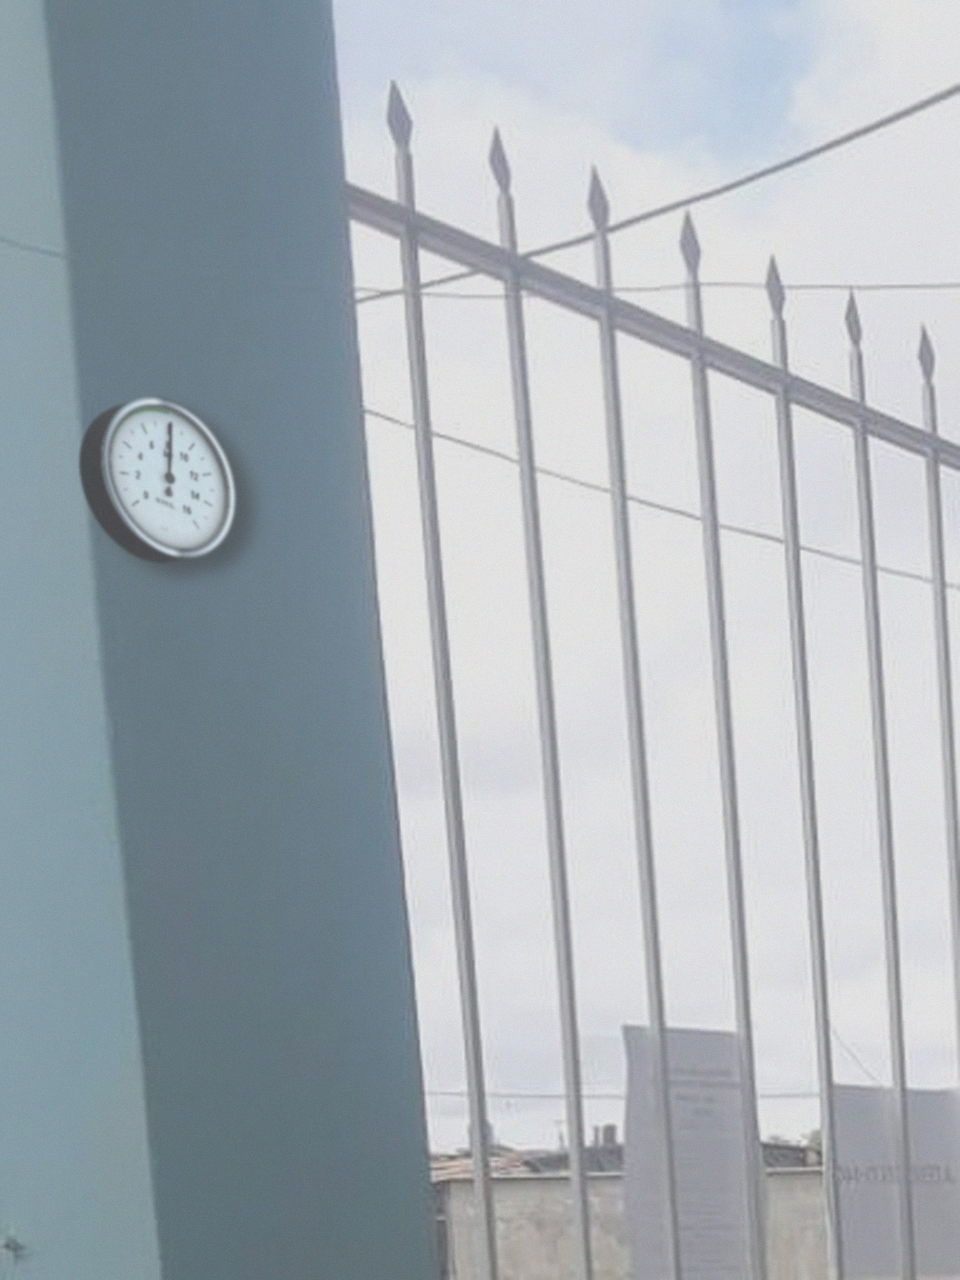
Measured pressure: 8,bar
